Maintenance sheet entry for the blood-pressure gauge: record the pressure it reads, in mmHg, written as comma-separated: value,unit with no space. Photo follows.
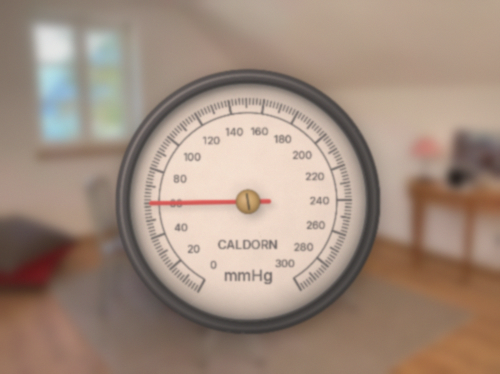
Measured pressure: 60,mmHg
